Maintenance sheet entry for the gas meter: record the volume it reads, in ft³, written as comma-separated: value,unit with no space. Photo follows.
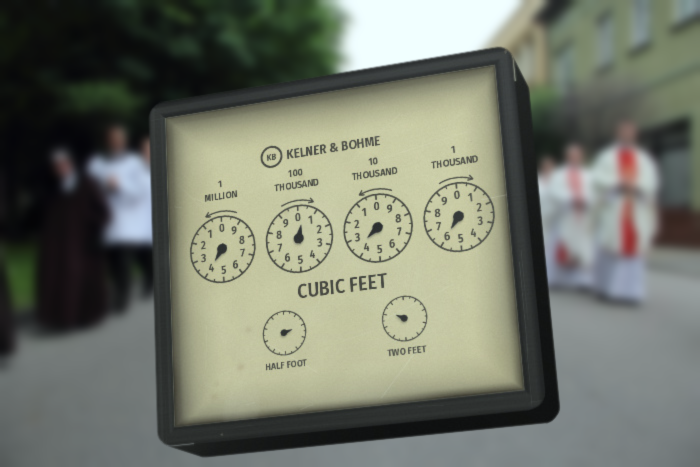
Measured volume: 403600,ft³
